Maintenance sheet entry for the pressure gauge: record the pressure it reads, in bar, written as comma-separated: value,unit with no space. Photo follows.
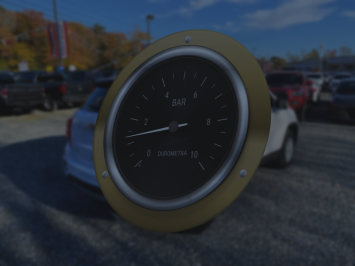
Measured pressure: 1.25,bar
